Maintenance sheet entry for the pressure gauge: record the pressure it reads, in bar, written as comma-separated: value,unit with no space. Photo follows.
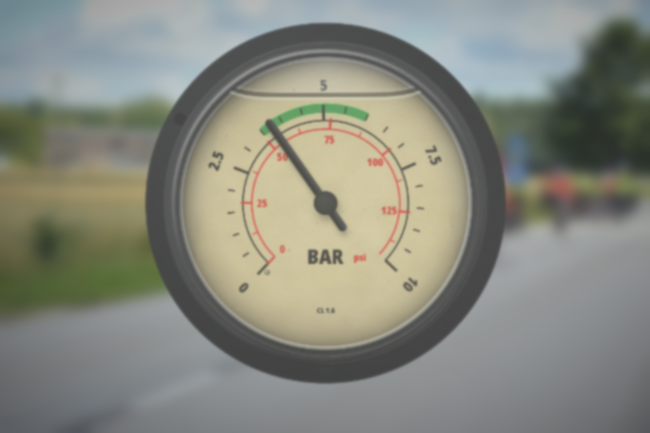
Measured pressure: 3.75,bar
